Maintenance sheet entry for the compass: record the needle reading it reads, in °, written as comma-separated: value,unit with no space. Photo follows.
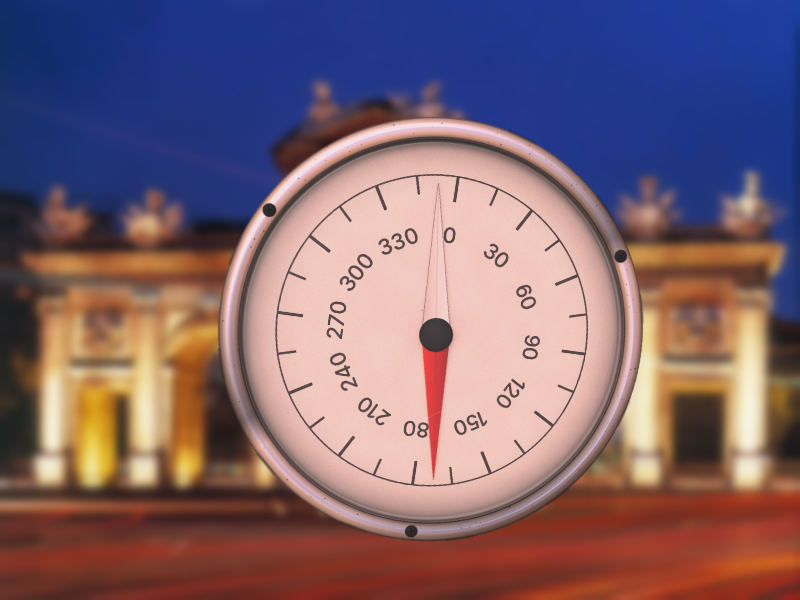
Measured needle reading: 172.5,°
